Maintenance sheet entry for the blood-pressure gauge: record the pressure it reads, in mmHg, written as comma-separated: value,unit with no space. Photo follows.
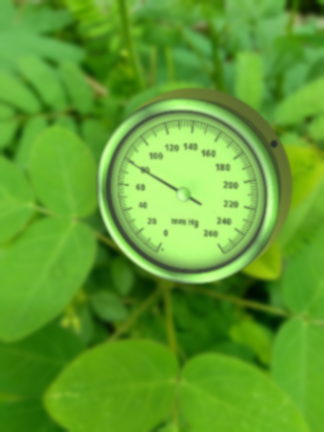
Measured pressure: 80,mmHg
